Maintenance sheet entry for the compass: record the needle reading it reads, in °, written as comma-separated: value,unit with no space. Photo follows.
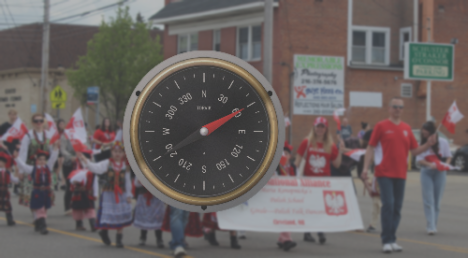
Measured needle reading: 60,°
